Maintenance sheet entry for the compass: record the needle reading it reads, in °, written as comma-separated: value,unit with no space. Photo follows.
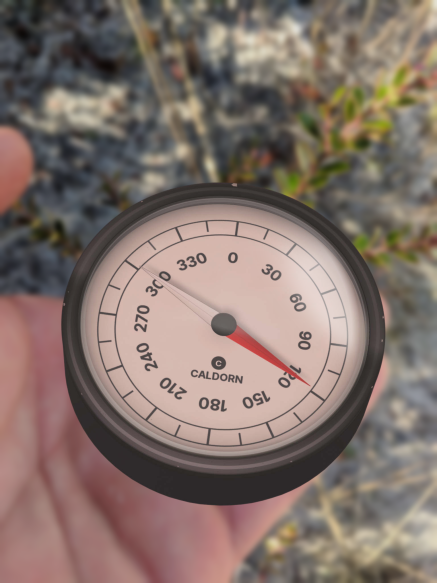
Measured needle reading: 120,°
